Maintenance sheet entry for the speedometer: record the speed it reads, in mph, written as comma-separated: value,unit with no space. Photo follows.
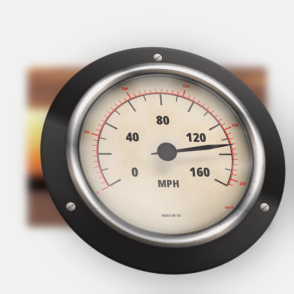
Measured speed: 135,mph
